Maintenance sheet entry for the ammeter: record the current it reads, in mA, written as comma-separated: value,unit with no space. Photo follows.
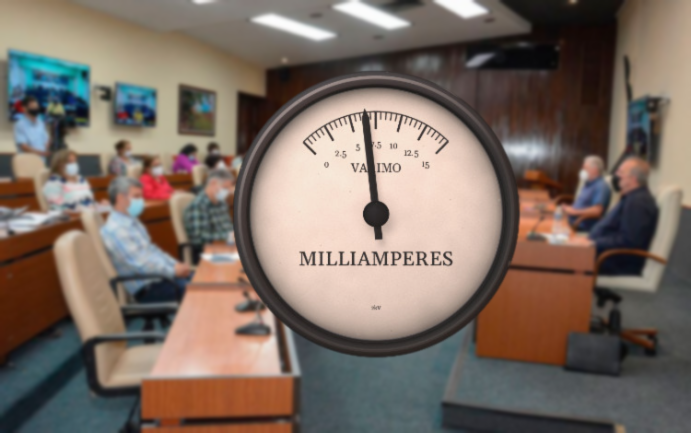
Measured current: 6.5,mA
